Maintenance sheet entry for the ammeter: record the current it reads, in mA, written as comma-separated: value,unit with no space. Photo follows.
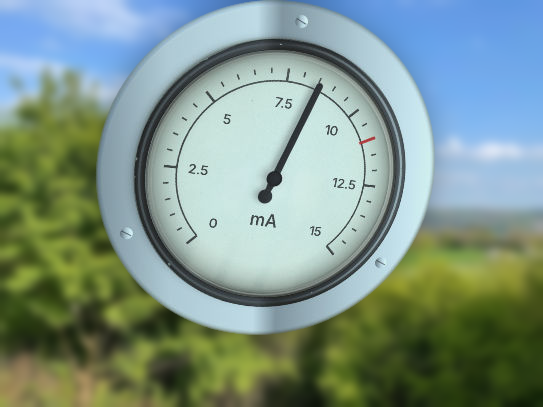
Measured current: 8.5,mA
